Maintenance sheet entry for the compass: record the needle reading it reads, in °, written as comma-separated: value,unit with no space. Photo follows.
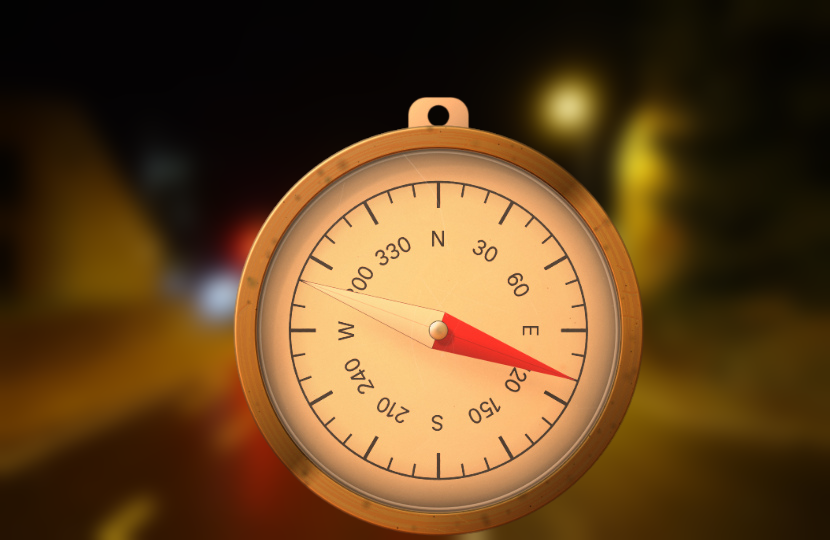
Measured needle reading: 110,°
